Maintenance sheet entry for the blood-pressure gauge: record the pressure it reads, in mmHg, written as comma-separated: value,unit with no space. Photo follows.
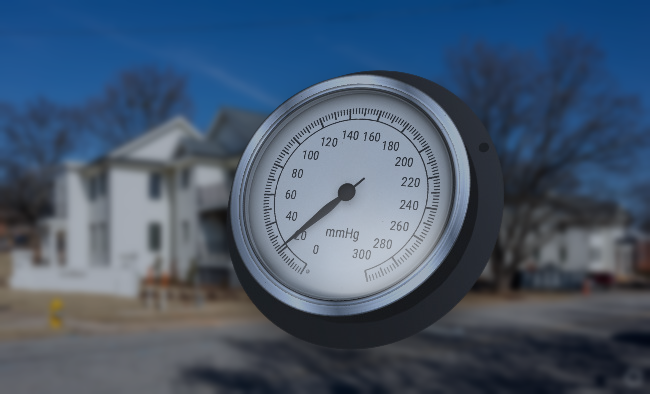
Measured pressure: 20,mmHg
